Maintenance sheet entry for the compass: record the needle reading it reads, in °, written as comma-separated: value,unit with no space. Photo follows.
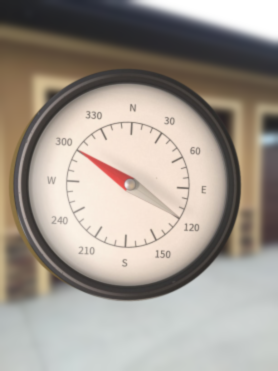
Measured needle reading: 300,°
